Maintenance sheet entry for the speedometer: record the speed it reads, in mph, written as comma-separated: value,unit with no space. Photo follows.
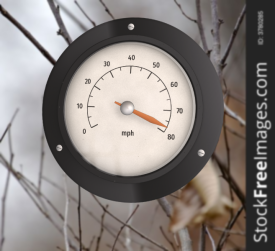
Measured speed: 77.5,mph
